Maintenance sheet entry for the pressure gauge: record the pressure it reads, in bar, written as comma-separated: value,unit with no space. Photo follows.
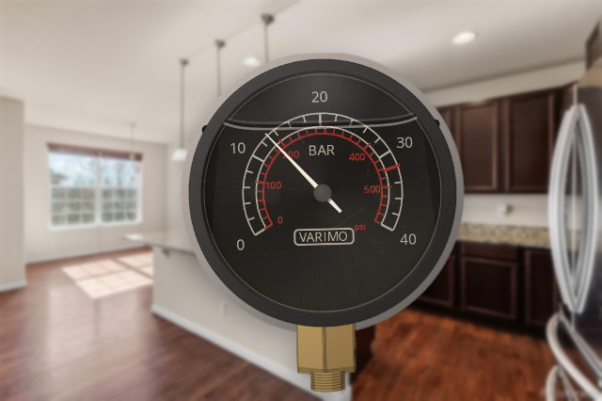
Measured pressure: 13,bar
